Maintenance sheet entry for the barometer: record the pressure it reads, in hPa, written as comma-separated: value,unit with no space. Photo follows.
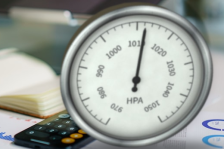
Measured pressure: 1012,hPa
